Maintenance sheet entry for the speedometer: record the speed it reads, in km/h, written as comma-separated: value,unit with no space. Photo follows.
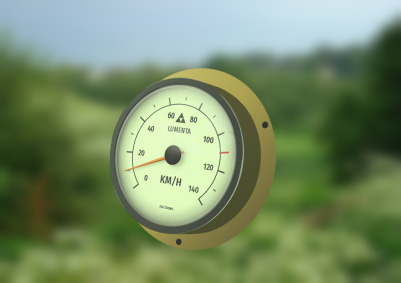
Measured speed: 10,km/h
